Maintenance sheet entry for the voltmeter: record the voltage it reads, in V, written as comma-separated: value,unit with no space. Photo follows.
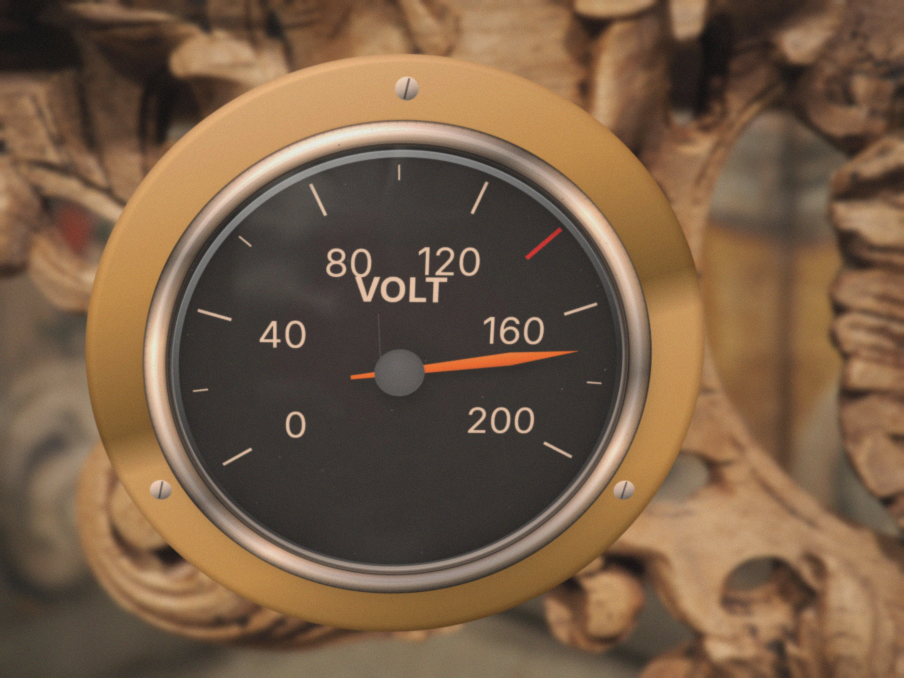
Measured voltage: 170,V
